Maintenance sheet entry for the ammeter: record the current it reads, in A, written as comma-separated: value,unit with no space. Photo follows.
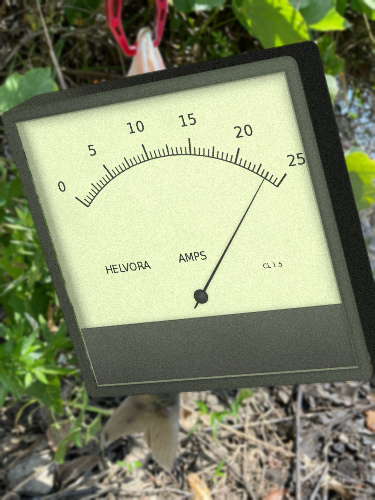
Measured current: 23.5,A
